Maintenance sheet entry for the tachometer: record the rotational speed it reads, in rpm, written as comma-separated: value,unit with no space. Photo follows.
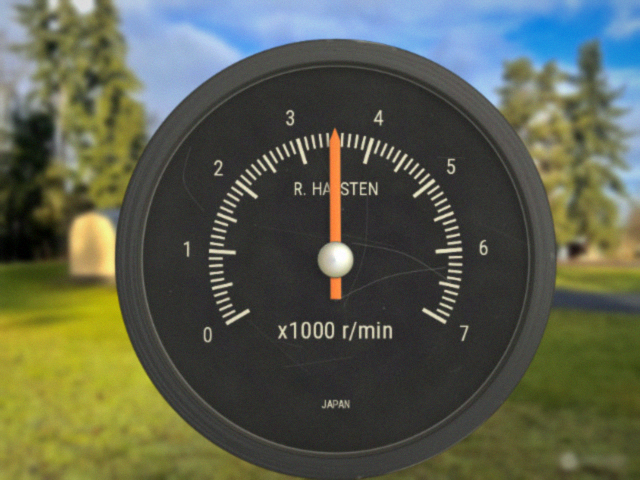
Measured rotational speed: 3500,rpm
